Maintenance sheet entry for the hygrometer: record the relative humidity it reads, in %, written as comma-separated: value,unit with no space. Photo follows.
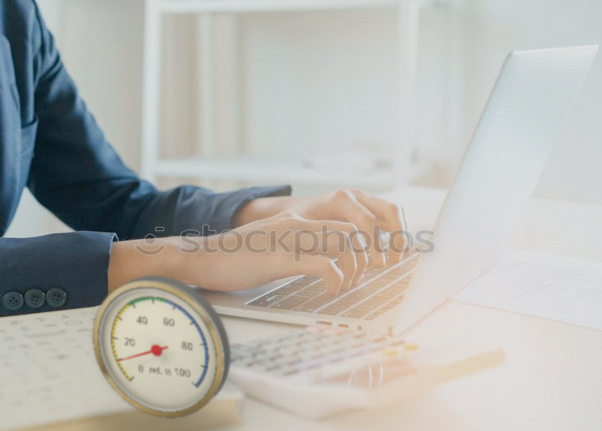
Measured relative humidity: 10,%
